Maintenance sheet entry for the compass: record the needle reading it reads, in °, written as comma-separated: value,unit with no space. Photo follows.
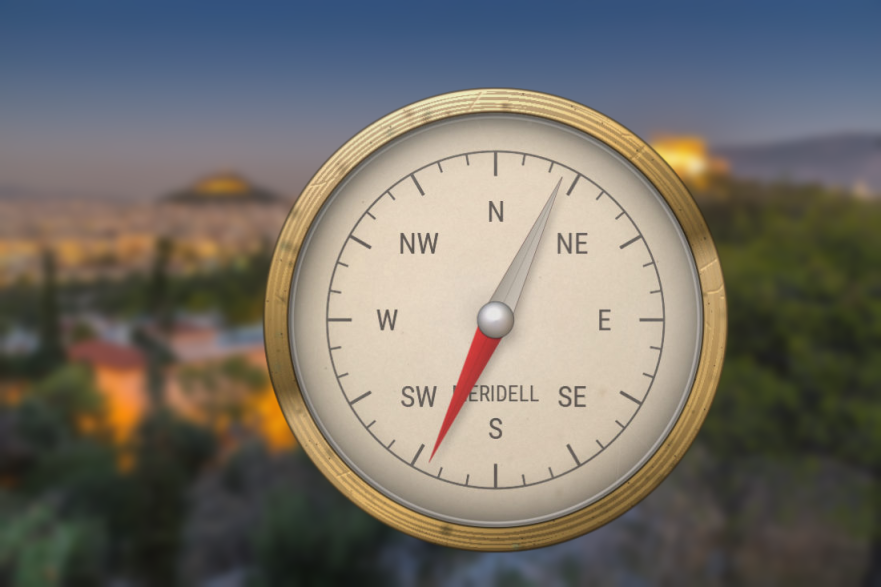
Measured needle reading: 205,°
